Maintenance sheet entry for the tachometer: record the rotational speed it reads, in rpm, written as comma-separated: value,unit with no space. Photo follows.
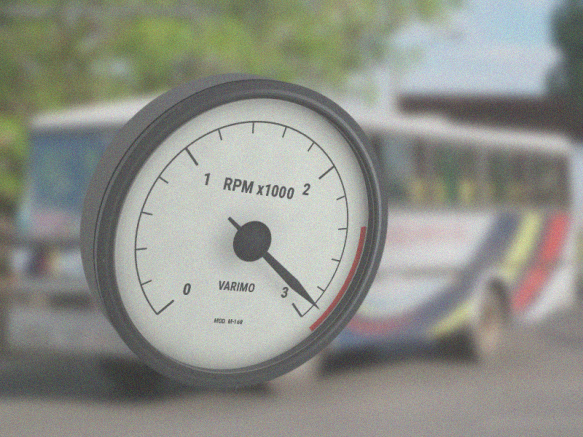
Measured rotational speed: 2900,rpm
